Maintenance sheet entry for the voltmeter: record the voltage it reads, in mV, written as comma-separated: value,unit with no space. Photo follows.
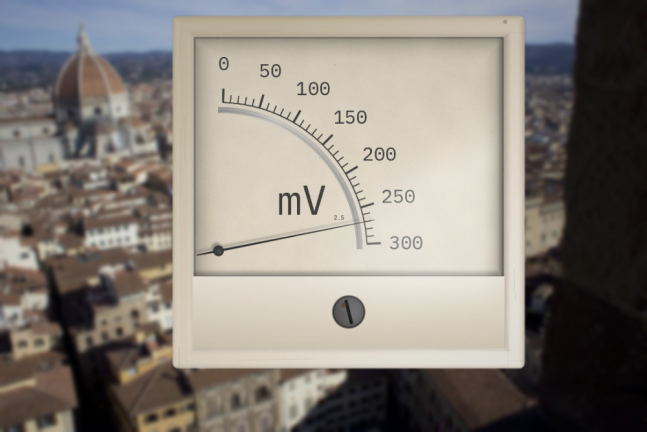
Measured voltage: 270,mV
